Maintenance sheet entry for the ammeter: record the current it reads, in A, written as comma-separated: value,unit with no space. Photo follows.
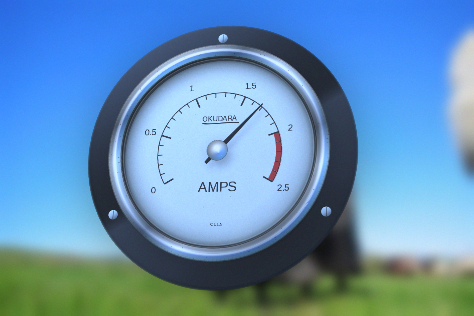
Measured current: 1.7,A
